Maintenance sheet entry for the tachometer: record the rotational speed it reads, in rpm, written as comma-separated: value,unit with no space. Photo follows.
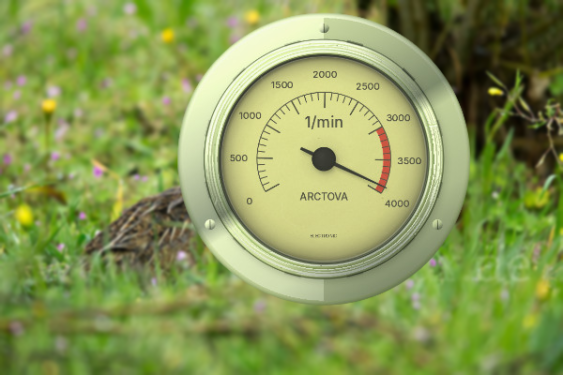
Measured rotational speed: 3900,rpm
